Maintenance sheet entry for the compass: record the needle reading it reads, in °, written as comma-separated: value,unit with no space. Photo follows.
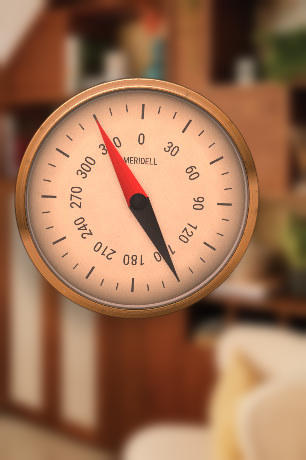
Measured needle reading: 330,°
